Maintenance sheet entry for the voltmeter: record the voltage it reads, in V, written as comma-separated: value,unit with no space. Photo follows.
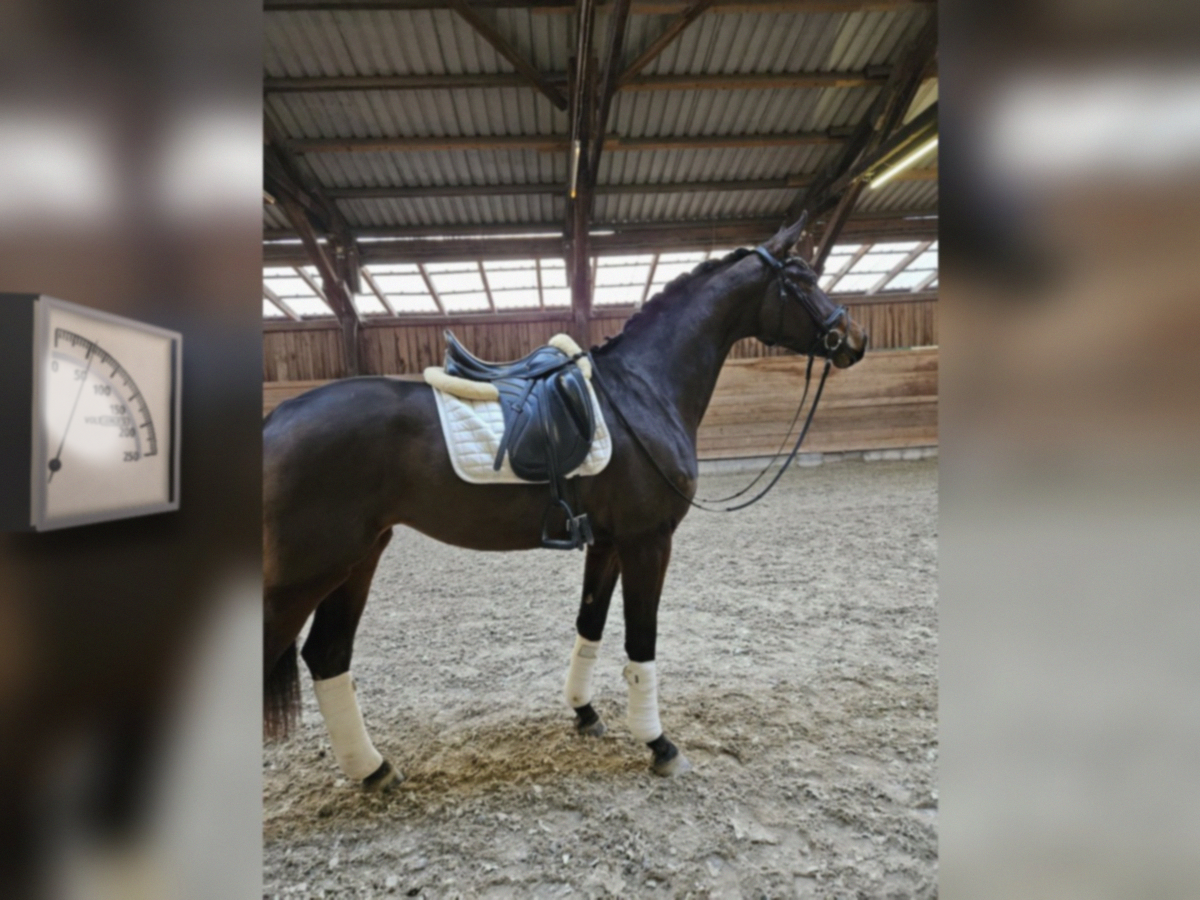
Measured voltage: 50,V
